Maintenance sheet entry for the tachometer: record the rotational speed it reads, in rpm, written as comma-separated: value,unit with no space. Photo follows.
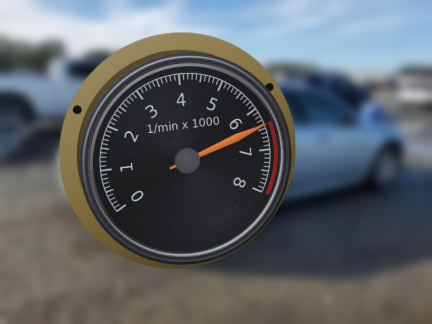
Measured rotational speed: 6400,rpm
